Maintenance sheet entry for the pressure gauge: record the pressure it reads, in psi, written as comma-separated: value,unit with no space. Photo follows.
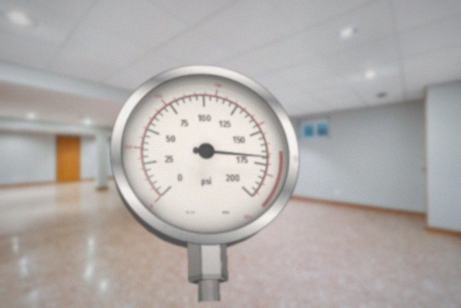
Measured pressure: 170,psi
